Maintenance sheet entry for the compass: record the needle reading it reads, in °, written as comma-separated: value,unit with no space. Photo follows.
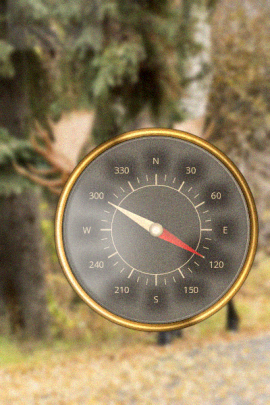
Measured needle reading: 120,°
